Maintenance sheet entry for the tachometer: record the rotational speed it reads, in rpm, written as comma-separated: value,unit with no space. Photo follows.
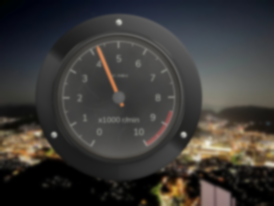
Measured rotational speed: 4250,rpm
